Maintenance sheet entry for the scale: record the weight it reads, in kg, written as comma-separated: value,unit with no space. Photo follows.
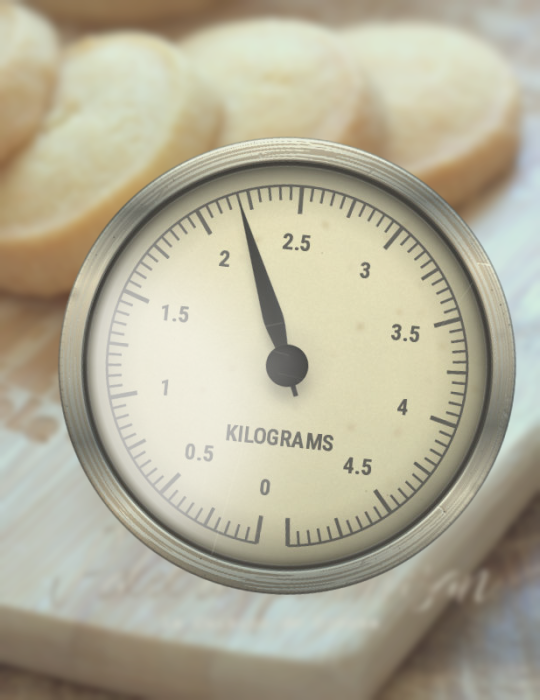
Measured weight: 2.2,kg
